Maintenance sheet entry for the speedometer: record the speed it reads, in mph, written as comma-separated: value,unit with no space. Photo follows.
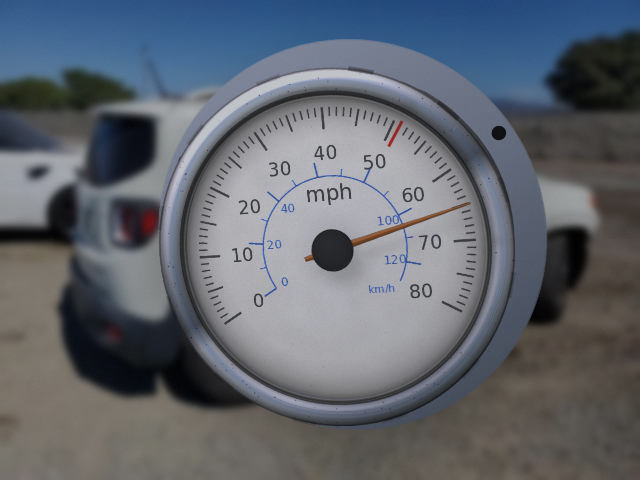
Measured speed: 65,mph
